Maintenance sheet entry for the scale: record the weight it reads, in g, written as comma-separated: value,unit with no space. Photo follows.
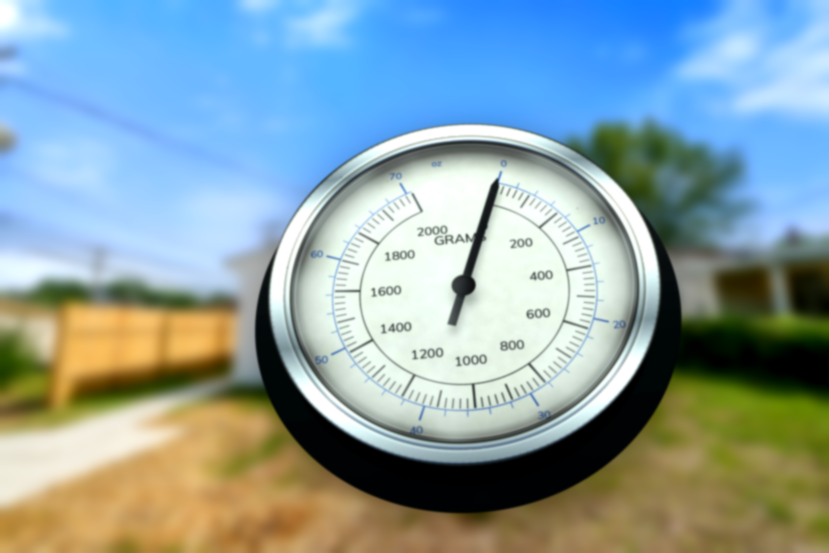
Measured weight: 0,g
